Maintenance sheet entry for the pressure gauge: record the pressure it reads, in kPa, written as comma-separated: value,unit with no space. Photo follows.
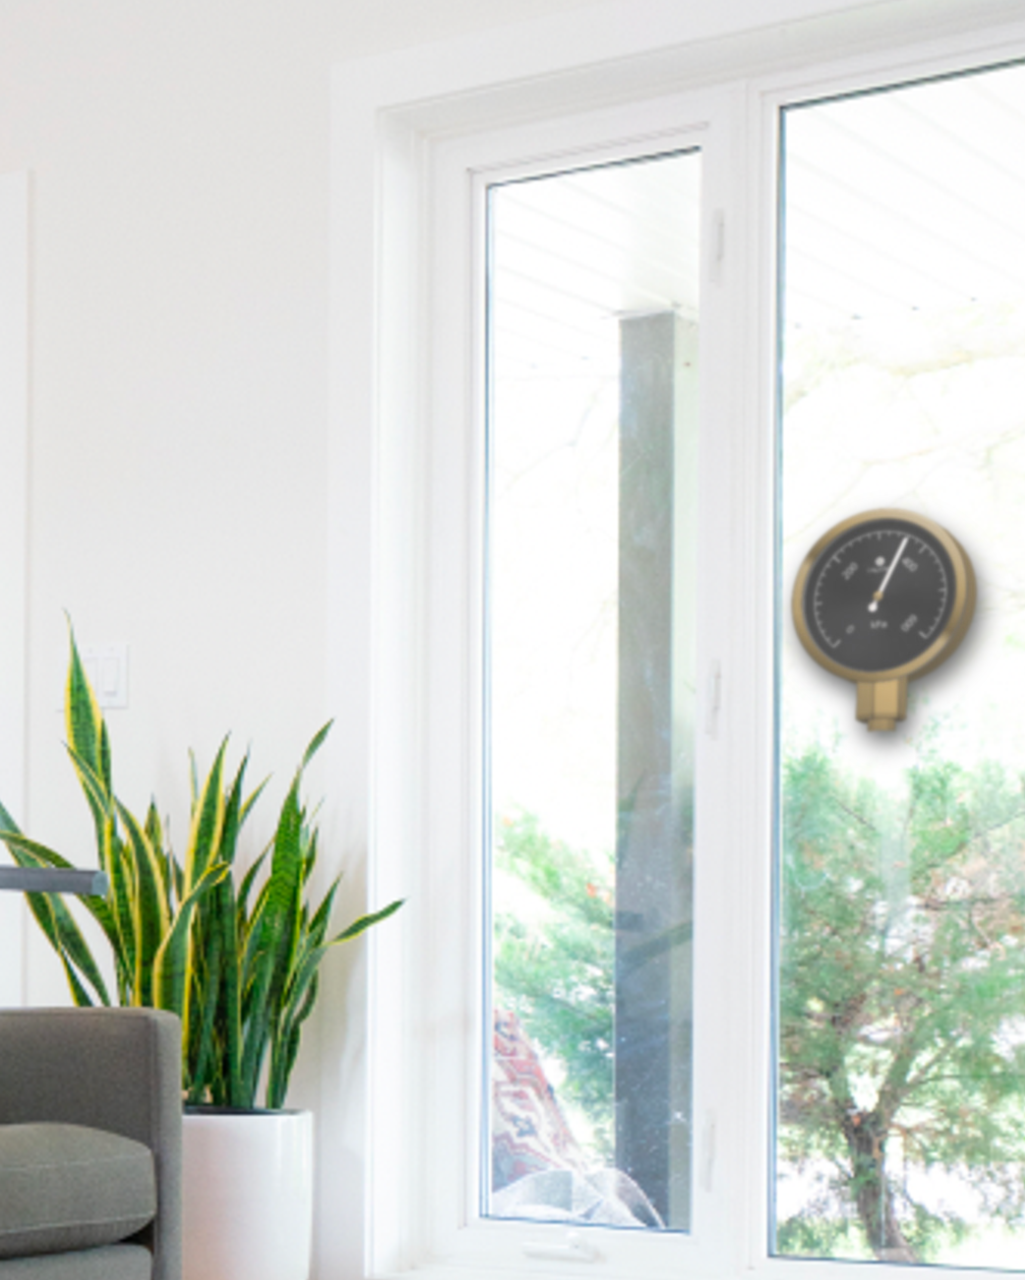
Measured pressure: 360,kPa
